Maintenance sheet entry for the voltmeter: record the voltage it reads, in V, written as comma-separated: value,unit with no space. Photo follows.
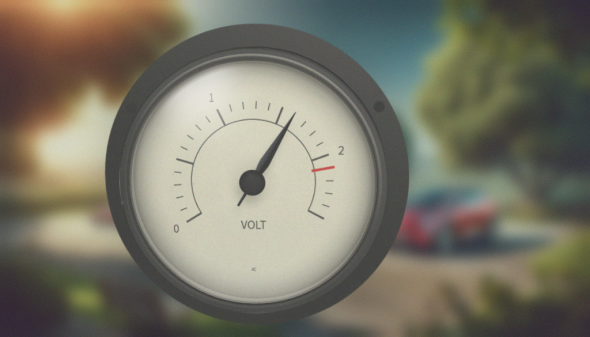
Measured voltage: 1.6,V
